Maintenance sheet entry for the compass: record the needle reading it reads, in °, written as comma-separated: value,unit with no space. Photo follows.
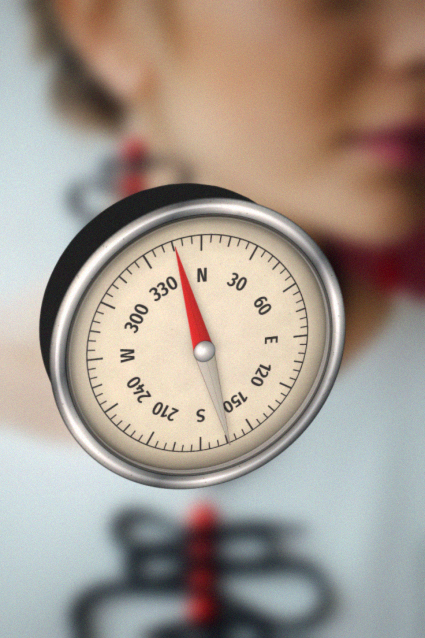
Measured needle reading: 345,°
